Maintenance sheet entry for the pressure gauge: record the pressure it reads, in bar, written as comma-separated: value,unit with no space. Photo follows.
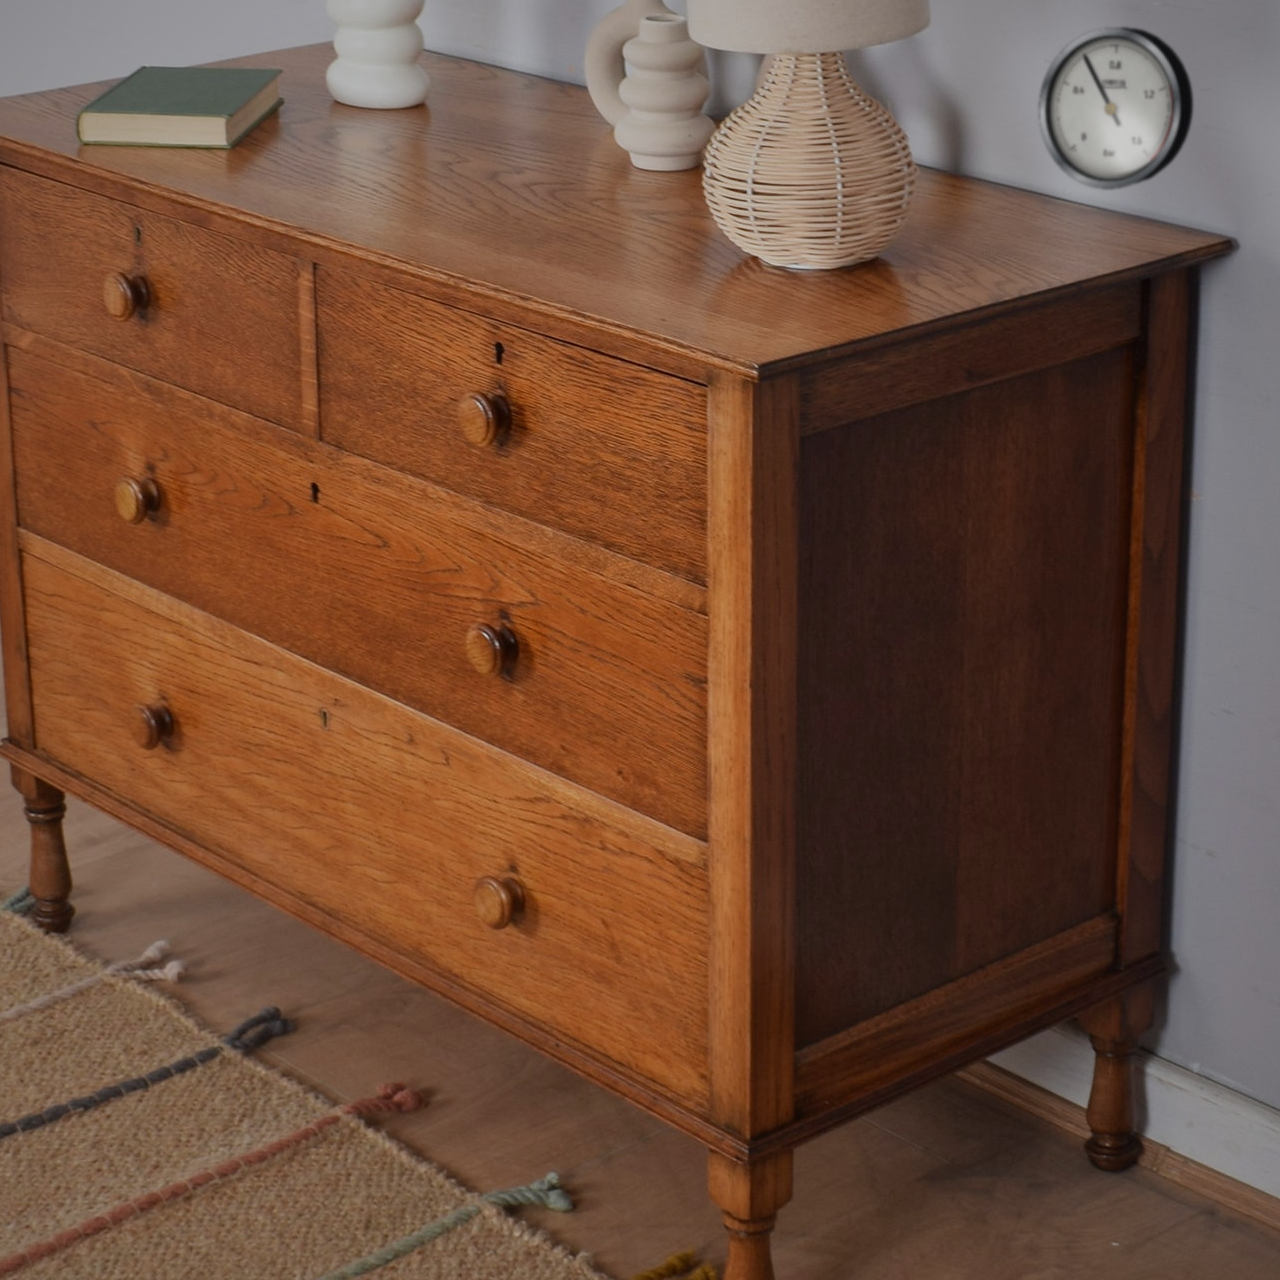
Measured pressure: 0.6,bar
